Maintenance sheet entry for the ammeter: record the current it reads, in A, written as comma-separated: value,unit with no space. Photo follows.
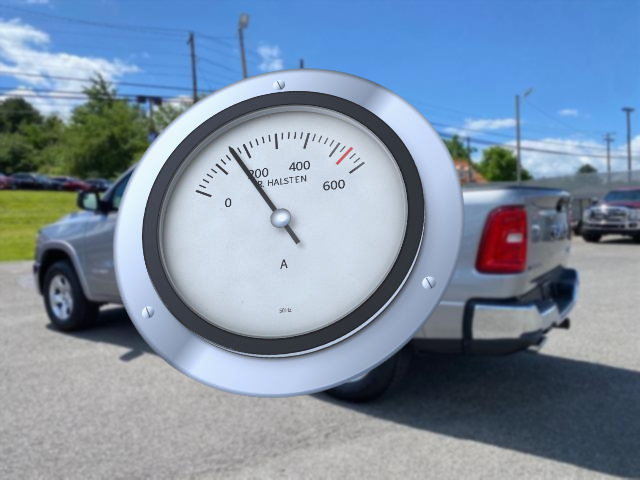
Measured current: 160,A
